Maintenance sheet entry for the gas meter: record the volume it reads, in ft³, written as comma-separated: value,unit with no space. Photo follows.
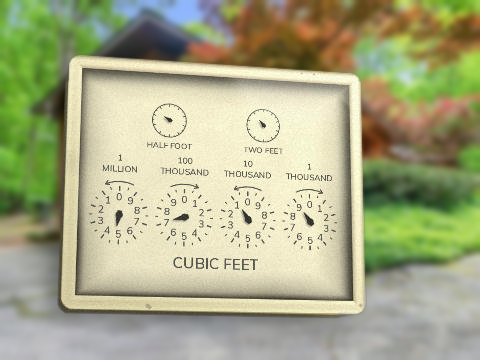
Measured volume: 470900,ft³
